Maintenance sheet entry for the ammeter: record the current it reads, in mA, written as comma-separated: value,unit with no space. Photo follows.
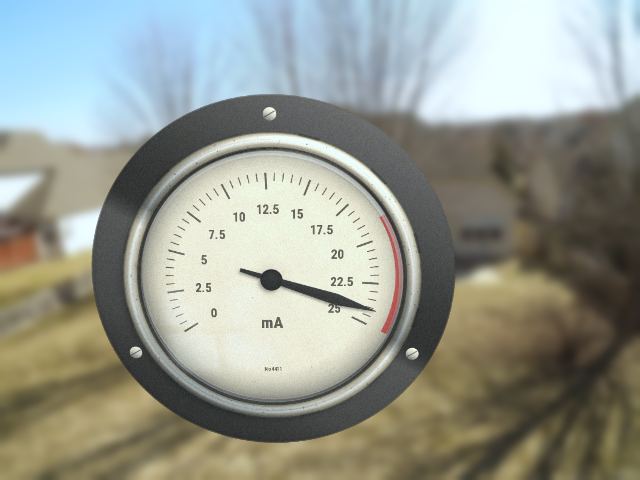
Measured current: 24,mA
